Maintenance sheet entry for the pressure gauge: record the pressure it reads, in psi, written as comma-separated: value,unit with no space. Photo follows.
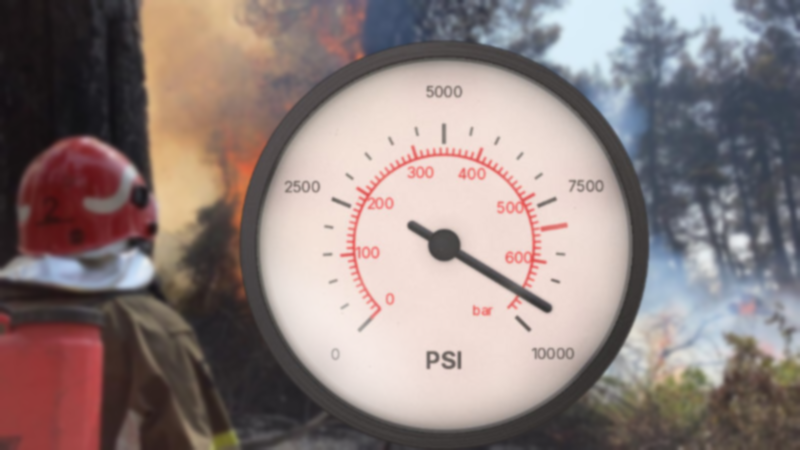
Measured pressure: 9500,psi
